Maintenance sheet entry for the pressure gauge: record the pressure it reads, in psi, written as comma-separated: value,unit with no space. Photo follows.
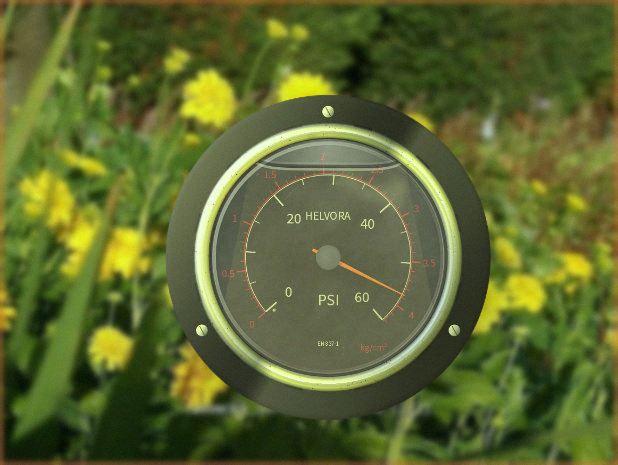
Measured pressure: 55,psi
